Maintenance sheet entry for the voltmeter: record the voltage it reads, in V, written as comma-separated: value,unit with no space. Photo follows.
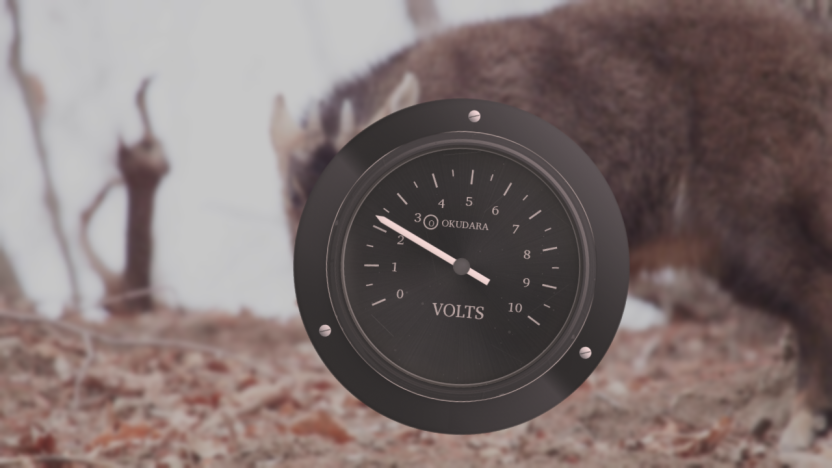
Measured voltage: 2.25,V
